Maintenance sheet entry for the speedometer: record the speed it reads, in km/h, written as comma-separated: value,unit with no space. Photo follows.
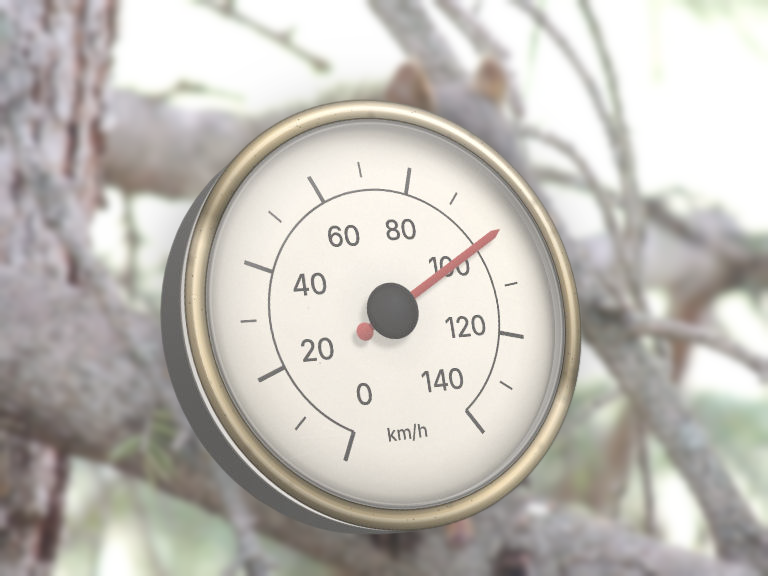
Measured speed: 100,km/h
